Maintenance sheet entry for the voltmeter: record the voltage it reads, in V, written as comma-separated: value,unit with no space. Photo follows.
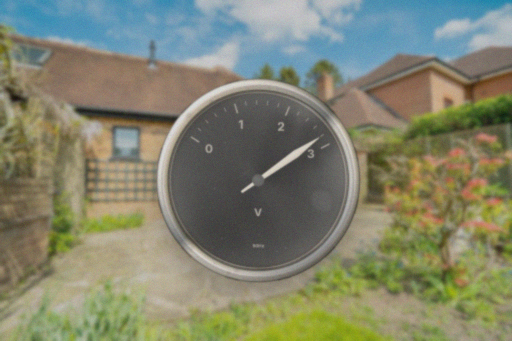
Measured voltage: 2.8,V
